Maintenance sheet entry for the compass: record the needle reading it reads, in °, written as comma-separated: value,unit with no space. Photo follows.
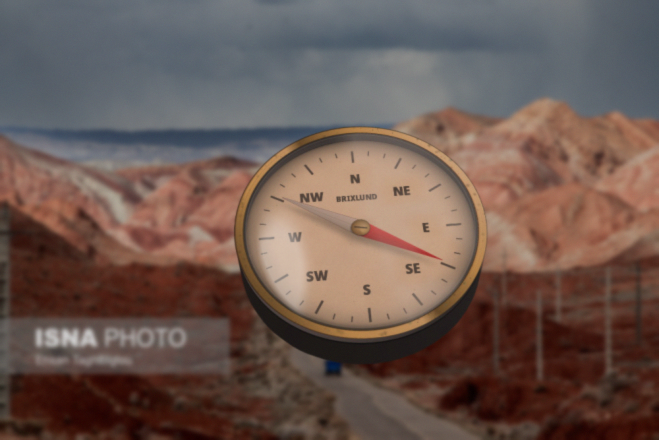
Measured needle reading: 120,°
